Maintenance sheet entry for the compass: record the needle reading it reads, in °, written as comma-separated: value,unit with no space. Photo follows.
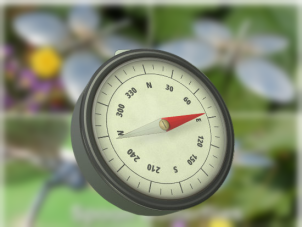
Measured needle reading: 85,°
